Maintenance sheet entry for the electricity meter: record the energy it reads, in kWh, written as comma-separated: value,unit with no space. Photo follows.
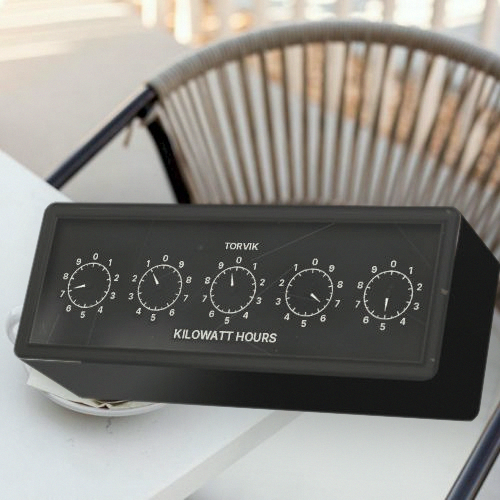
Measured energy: 70965,kWh
